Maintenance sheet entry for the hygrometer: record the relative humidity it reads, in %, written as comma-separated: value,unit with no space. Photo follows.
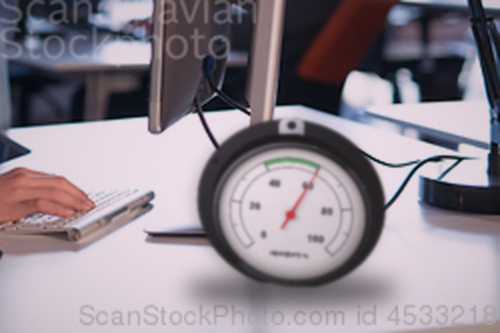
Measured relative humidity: 60,%
